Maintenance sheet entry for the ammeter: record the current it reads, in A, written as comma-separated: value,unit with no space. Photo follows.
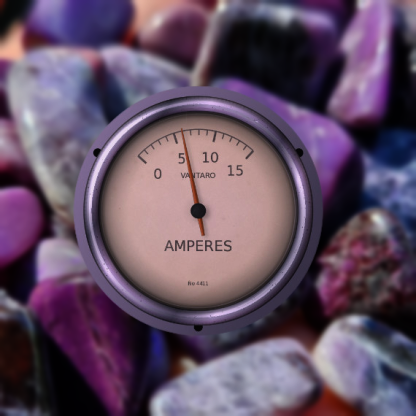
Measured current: 6,A
